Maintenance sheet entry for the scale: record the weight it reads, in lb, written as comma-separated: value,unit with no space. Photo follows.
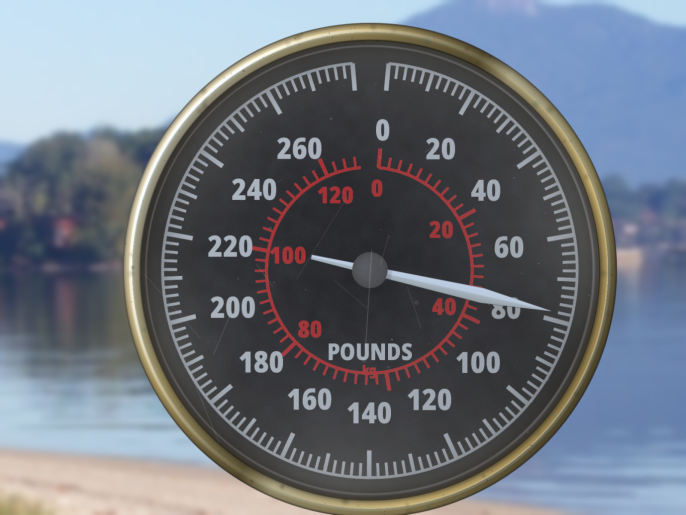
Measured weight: 78,lb
